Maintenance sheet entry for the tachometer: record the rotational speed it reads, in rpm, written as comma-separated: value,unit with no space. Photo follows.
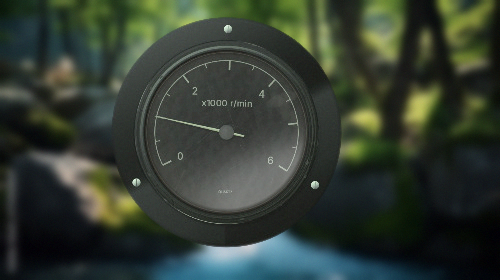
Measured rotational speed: 1000,rpm
